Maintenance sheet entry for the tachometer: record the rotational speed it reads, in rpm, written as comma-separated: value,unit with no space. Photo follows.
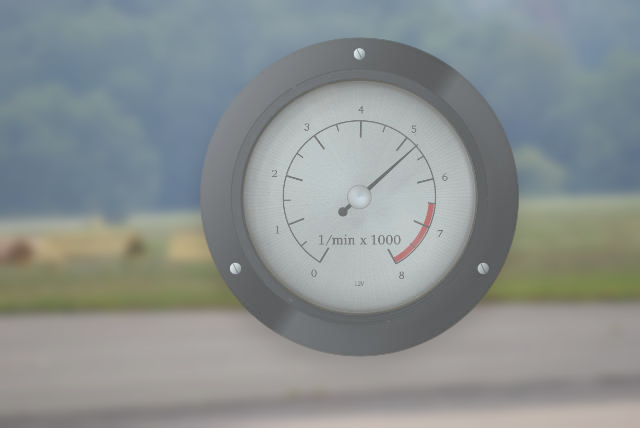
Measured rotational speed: 5250,rpm
